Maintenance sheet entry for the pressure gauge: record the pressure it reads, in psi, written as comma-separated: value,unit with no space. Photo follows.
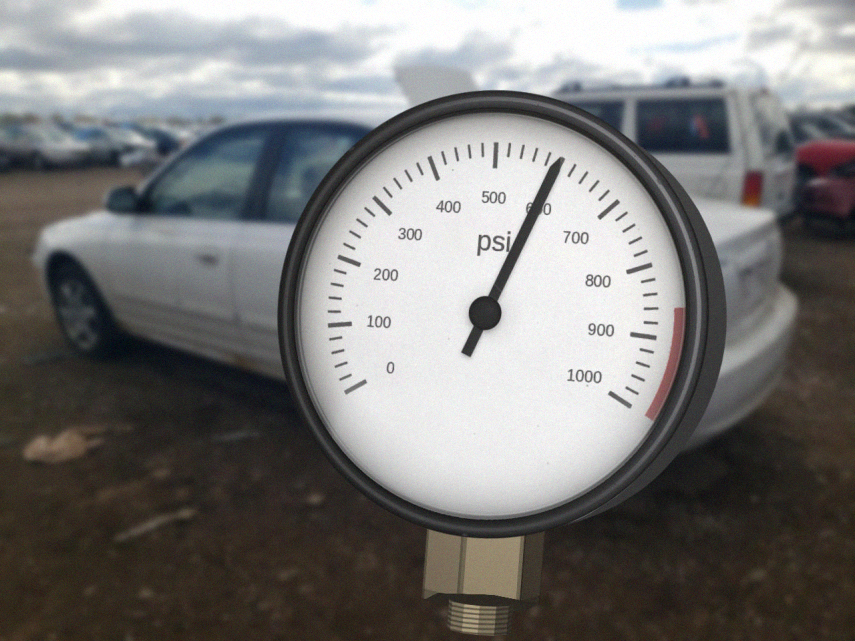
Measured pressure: 600,psi
